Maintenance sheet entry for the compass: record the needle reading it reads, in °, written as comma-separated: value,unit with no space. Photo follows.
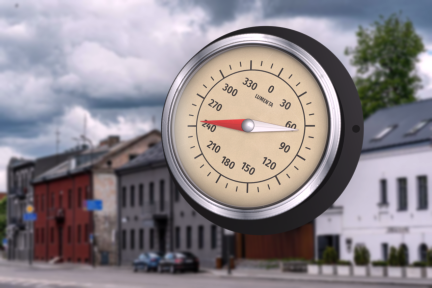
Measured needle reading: 245,°
